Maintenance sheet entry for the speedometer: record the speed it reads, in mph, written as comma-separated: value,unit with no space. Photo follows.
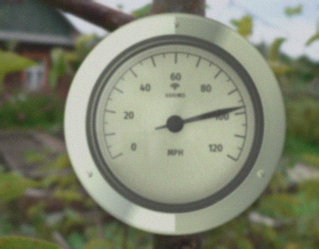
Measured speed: 97.5,mph
